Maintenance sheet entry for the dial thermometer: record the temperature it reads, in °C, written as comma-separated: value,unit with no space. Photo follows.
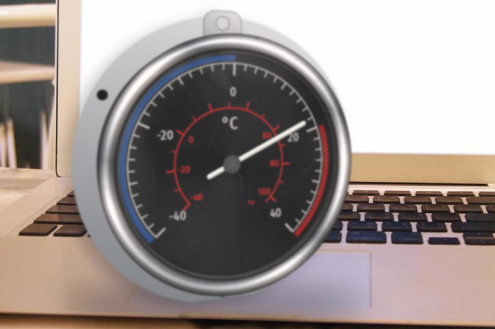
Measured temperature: 18,°C
